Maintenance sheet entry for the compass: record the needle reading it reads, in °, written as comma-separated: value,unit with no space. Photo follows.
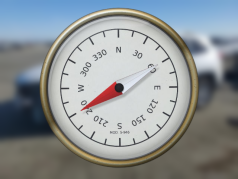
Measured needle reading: 240,°
